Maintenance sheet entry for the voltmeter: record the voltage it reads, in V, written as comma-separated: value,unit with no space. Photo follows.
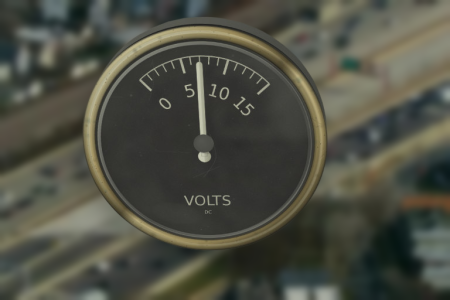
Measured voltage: 7,V
